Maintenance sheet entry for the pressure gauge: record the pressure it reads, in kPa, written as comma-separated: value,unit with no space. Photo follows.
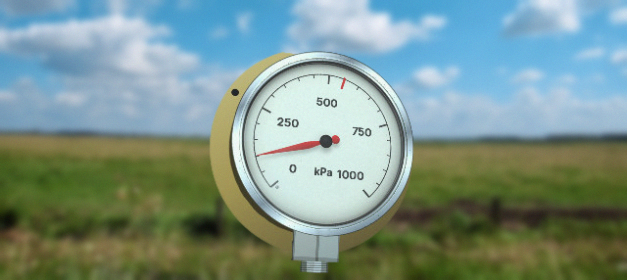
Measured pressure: 100,kPa
